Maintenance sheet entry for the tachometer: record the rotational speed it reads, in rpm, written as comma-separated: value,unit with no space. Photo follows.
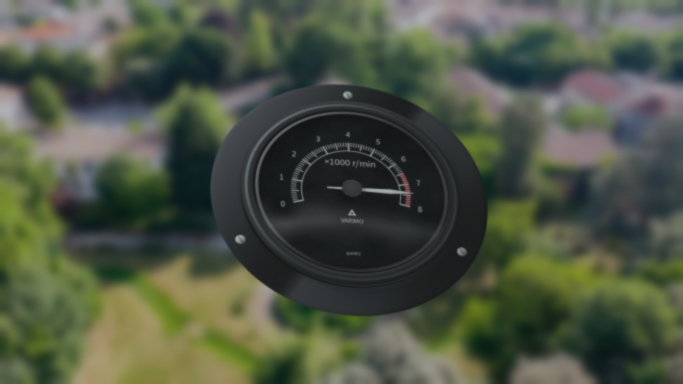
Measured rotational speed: 7500,rpm
